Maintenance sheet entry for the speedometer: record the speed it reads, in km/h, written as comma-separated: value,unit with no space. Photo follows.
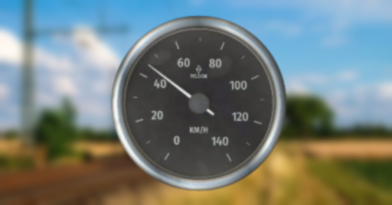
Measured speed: 45,km/h
